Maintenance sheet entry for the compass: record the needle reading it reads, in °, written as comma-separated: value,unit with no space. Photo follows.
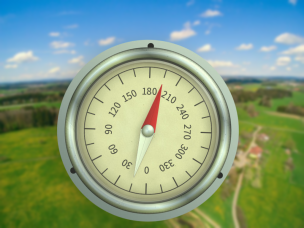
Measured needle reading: 195,°
